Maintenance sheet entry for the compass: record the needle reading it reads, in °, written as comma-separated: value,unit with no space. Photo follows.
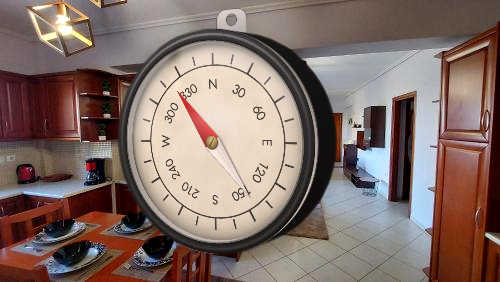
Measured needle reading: 322.5,°
